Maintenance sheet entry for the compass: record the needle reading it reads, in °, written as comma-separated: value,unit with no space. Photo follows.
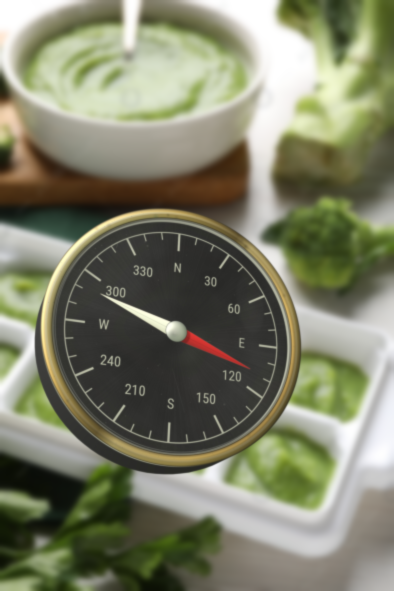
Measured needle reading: 110,°
